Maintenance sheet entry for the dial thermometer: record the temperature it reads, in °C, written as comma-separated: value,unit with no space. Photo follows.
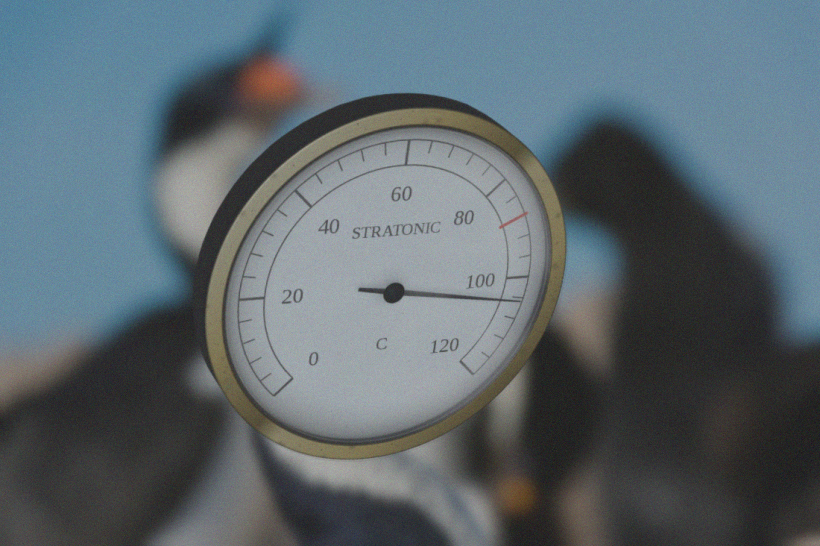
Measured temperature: 104,°C
